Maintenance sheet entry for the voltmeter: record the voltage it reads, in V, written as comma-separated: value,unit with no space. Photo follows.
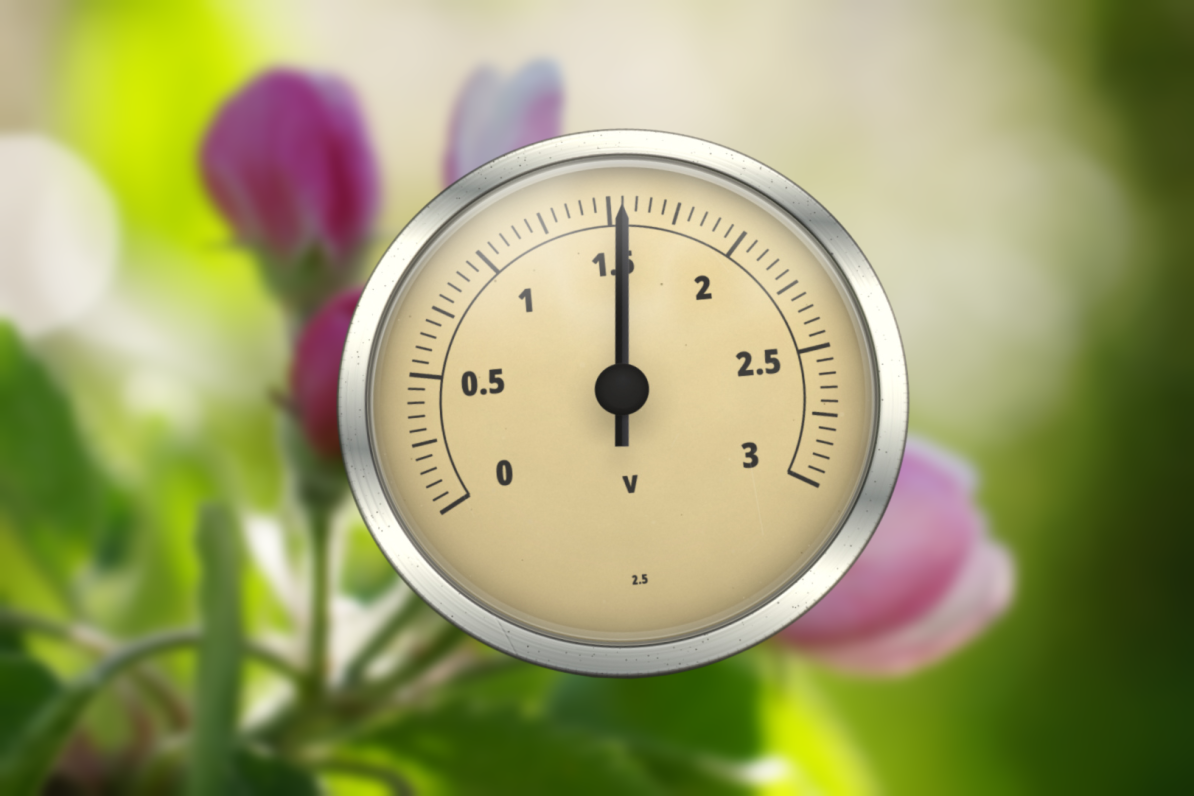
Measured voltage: 1.55,V
